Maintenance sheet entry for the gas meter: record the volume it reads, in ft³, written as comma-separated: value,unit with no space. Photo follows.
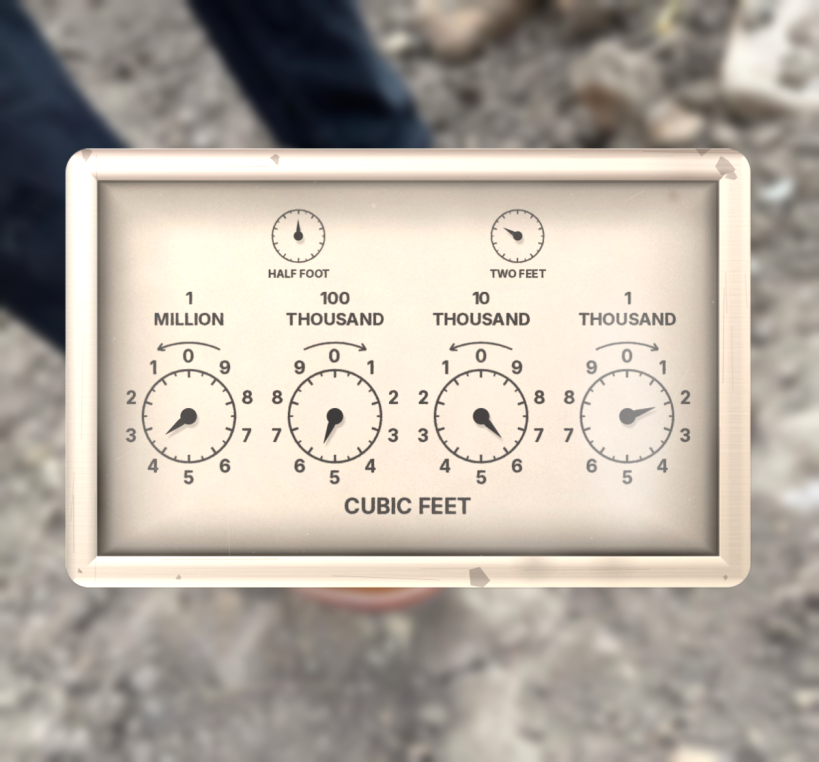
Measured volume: 356200,ft³
